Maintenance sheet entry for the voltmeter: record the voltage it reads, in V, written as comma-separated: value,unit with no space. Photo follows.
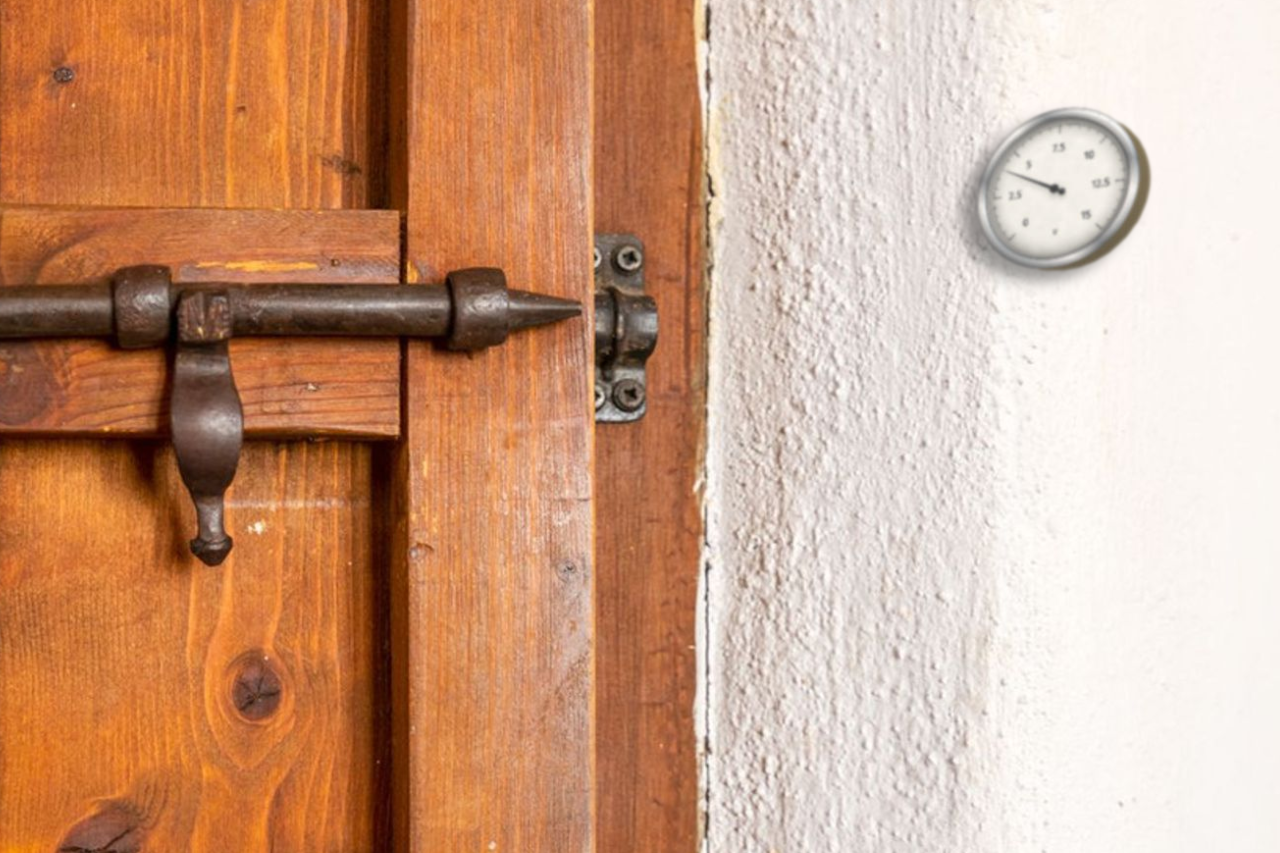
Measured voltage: 4,V
